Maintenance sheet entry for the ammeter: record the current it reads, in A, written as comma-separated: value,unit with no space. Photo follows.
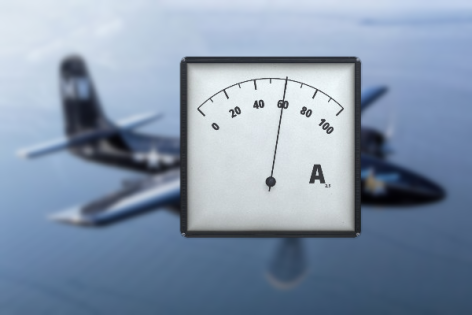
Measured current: 60,A
